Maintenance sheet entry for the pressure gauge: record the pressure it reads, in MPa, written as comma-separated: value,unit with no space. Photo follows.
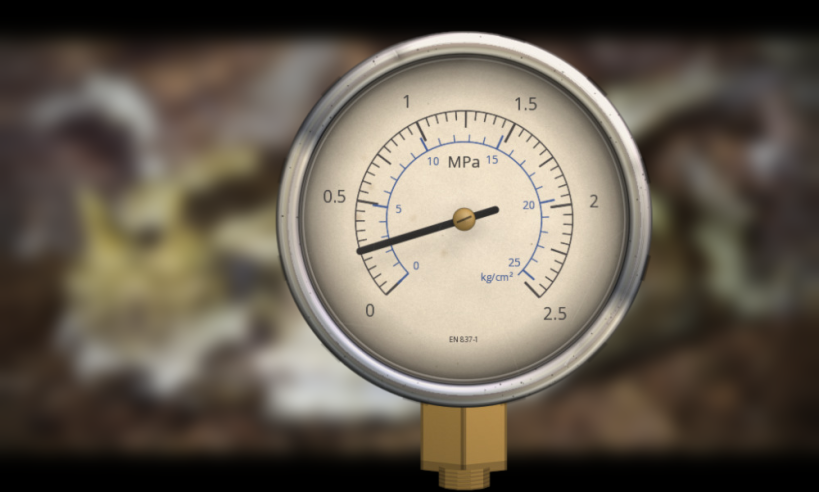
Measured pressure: 0.25,MPa
